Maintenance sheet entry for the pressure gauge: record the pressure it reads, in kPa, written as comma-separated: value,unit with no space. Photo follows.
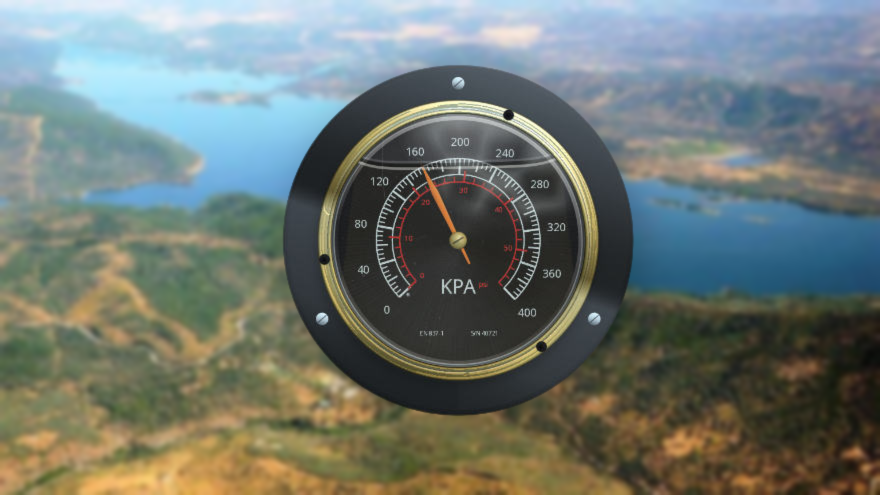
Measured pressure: 160,kPa
